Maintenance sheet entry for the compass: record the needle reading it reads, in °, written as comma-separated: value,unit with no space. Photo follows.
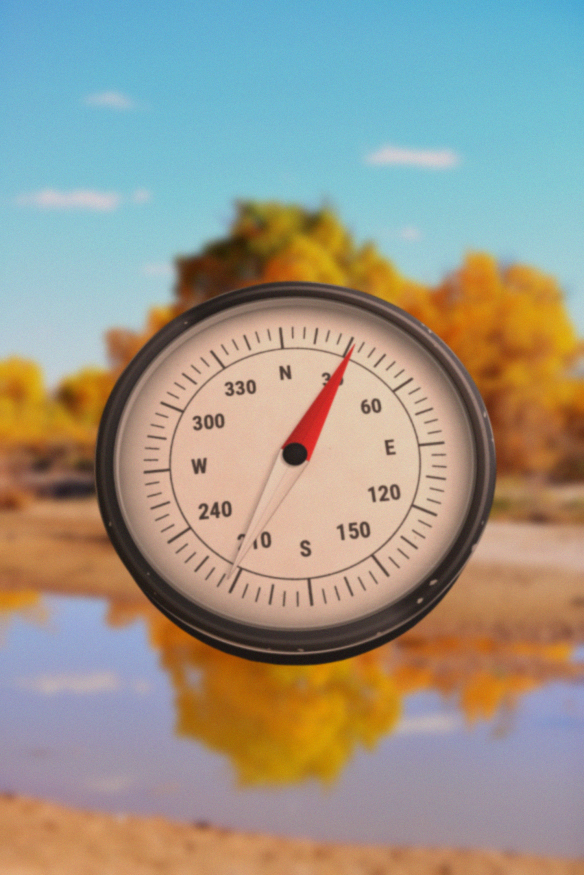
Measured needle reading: 32.5,°
